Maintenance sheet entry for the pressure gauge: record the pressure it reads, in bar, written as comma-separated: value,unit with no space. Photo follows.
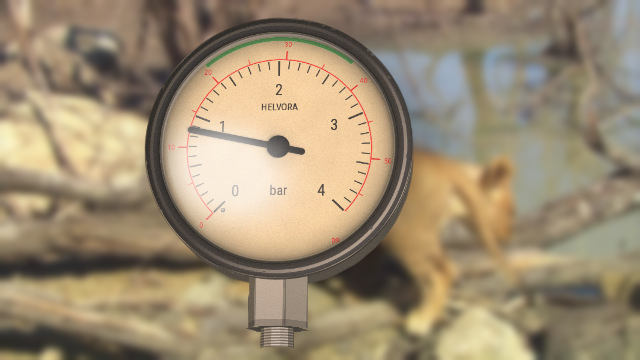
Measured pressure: 0.85,bar
